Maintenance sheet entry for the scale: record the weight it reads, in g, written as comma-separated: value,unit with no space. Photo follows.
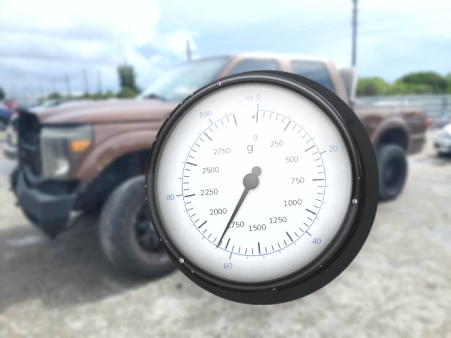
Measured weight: 1800,g
